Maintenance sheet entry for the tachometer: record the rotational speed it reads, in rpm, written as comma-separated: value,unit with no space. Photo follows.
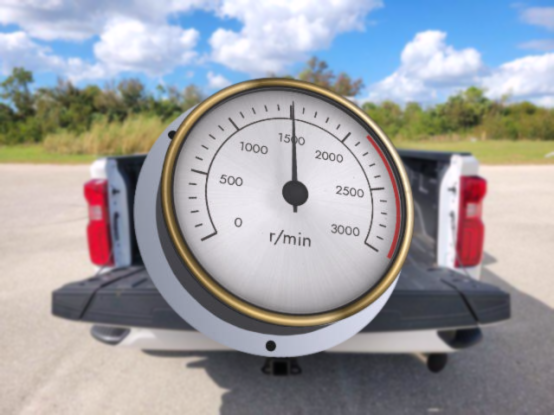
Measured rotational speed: 1500,rpm
